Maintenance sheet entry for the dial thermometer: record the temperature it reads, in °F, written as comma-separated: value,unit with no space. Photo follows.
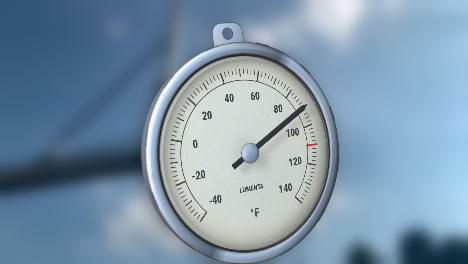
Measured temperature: 90,°F
